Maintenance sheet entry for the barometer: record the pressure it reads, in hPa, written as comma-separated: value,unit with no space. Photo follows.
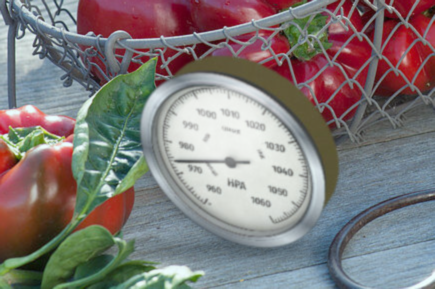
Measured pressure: 975,hPa
